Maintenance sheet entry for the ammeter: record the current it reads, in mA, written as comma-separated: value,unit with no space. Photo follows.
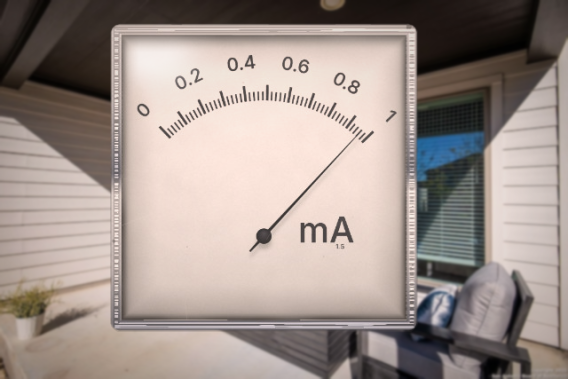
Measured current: 0.96,mA
